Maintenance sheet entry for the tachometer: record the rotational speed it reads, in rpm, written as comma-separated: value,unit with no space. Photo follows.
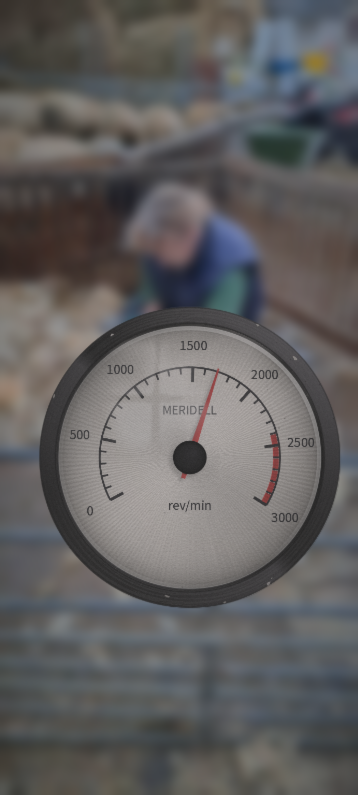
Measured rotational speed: 1700,rpm
